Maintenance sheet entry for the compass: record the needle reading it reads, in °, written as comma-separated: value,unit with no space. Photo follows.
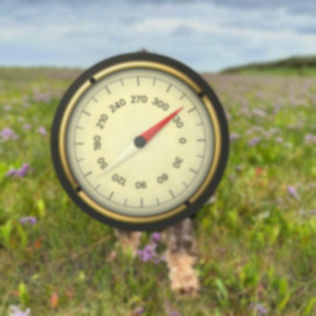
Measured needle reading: 322.5,°
